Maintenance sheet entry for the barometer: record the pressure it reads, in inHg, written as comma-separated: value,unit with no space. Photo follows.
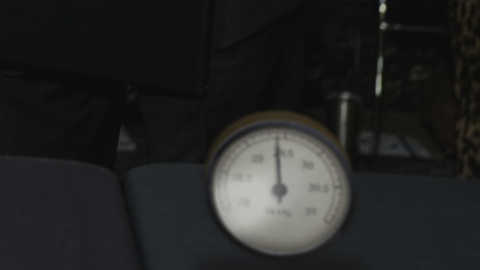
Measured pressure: 29.4,inHg
